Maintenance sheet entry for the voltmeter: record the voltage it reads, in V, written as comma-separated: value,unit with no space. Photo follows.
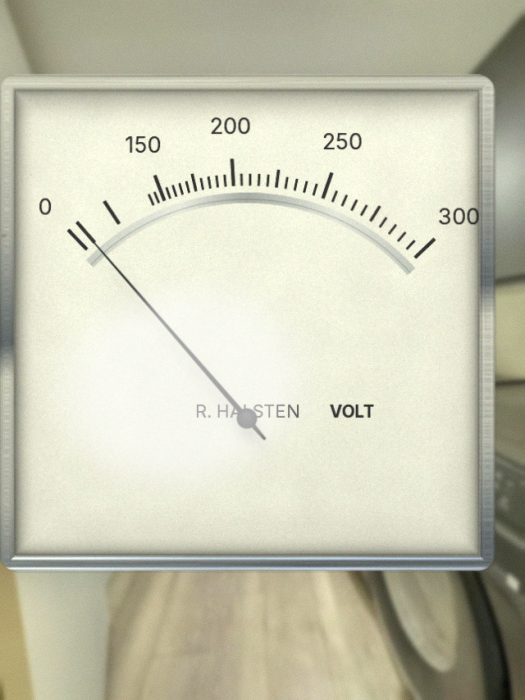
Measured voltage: 50,V
